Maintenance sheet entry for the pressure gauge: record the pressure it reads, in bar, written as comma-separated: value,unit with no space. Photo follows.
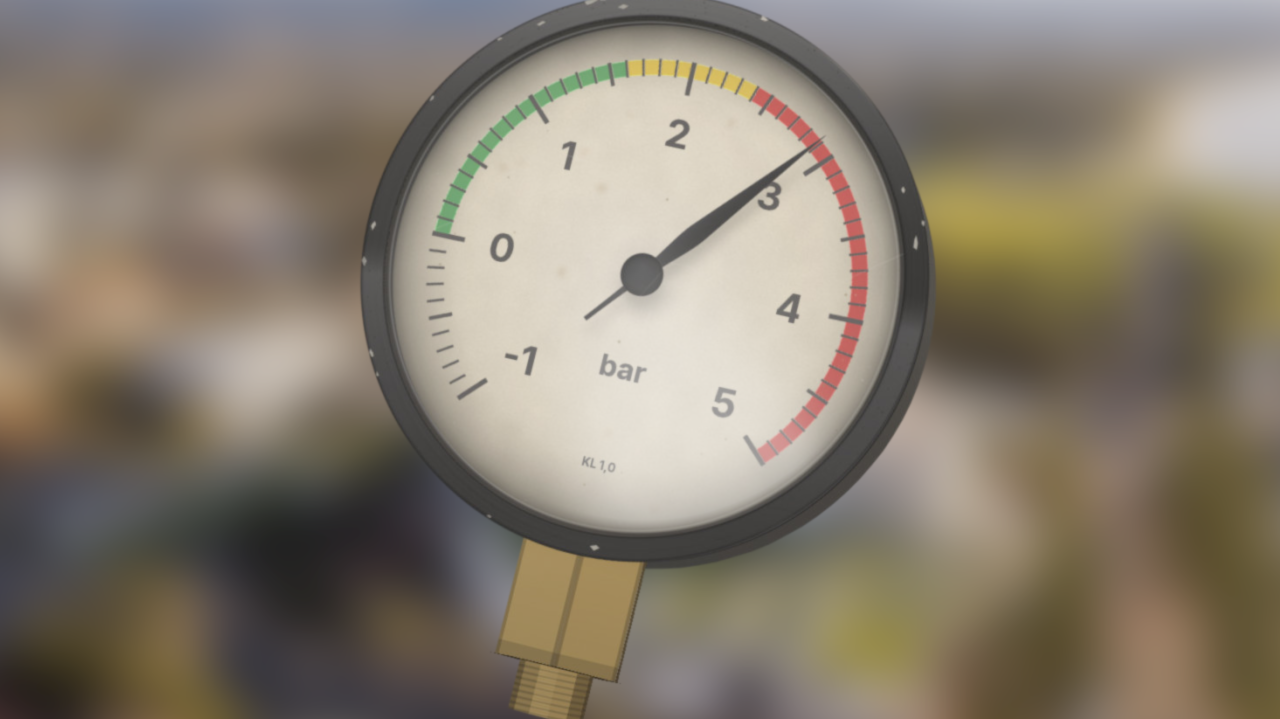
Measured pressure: 2.9,bar
